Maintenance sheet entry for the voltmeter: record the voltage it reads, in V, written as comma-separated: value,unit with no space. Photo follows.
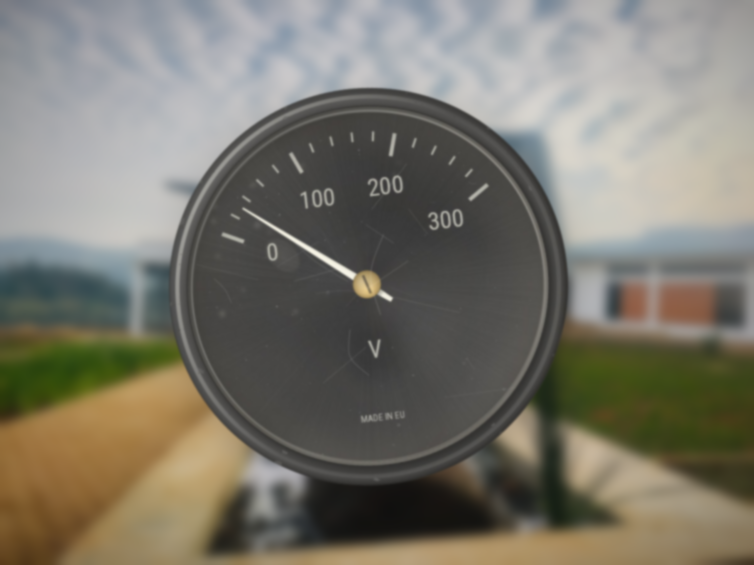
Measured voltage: 30,V
